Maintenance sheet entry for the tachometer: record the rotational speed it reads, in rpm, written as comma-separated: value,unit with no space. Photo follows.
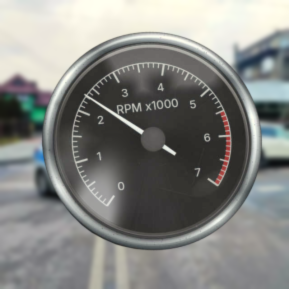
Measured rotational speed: 2300,rpm
